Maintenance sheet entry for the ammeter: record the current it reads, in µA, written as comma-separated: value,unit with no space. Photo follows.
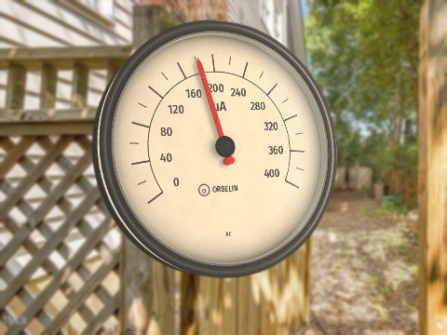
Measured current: 180,µA
